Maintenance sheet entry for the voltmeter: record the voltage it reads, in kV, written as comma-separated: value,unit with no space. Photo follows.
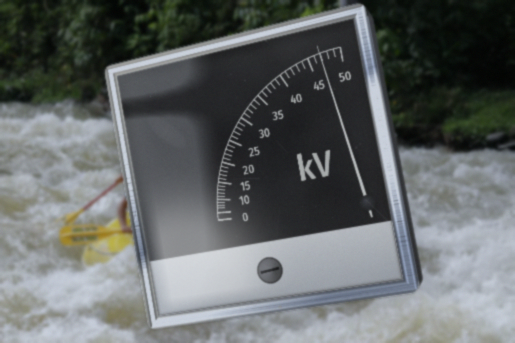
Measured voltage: 47,kV
